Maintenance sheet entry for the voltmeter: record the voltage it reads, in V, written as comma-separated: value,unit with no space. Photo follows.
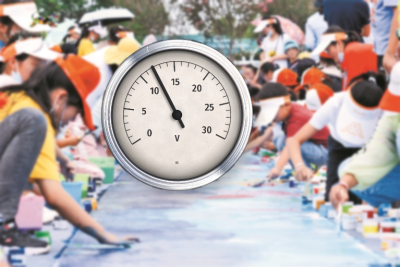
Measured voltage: 12,V
